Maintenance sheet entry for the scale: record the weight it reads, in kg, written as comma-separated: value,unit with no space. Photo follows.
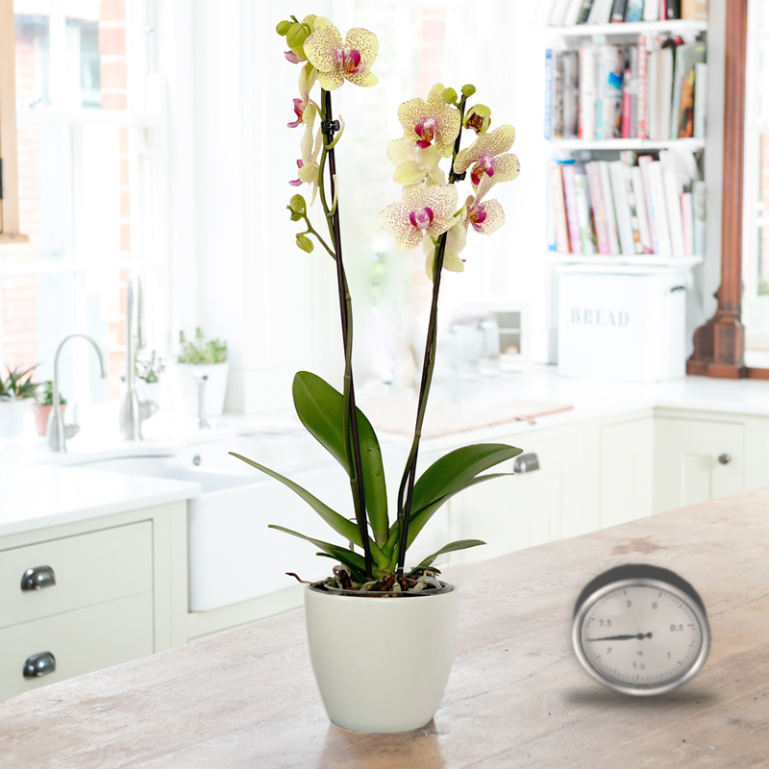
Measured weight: 2.25,kg
